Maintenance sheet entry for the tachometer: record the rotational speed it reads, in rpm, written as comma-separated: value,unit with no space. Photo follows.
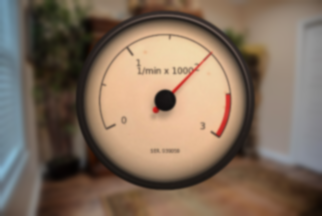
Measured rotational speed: 2000,rpm
